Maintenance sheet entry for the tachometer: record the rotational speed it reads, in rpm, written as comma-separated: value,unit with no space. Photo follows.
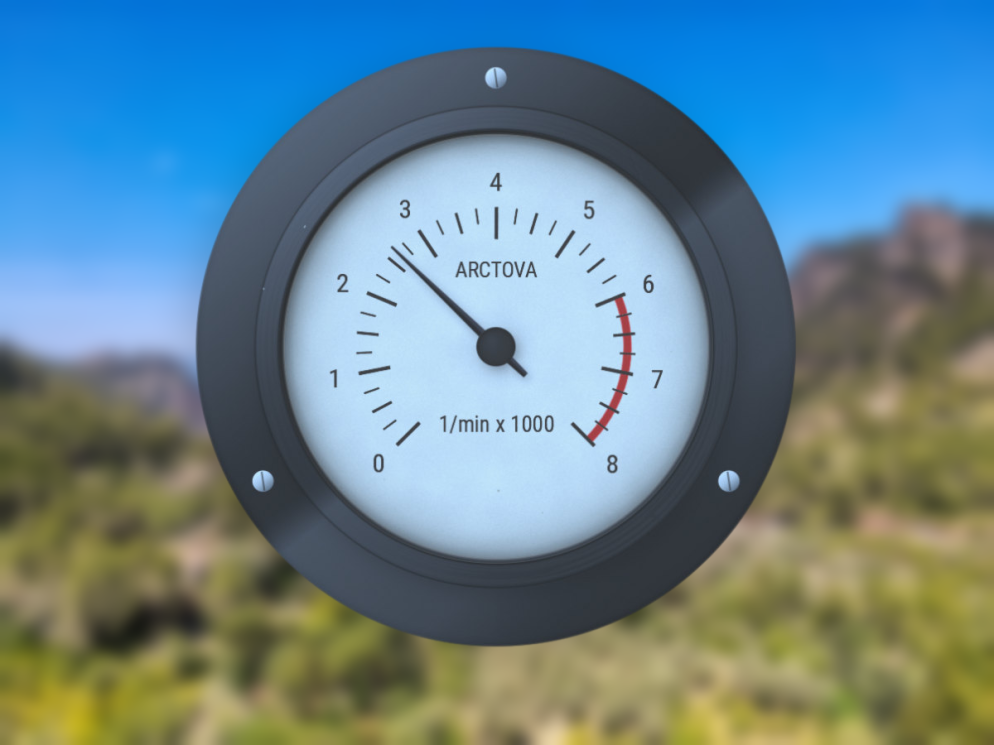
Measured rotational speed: 2625,rpm
